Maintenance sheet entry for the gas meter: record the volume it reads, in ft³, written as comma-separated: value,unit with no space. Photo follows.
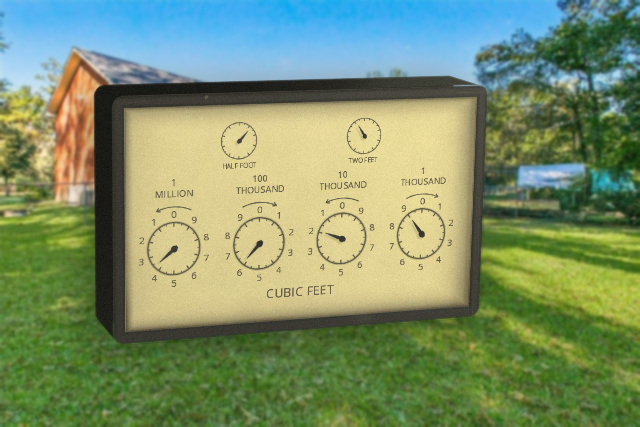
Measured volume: 361900,ft³
